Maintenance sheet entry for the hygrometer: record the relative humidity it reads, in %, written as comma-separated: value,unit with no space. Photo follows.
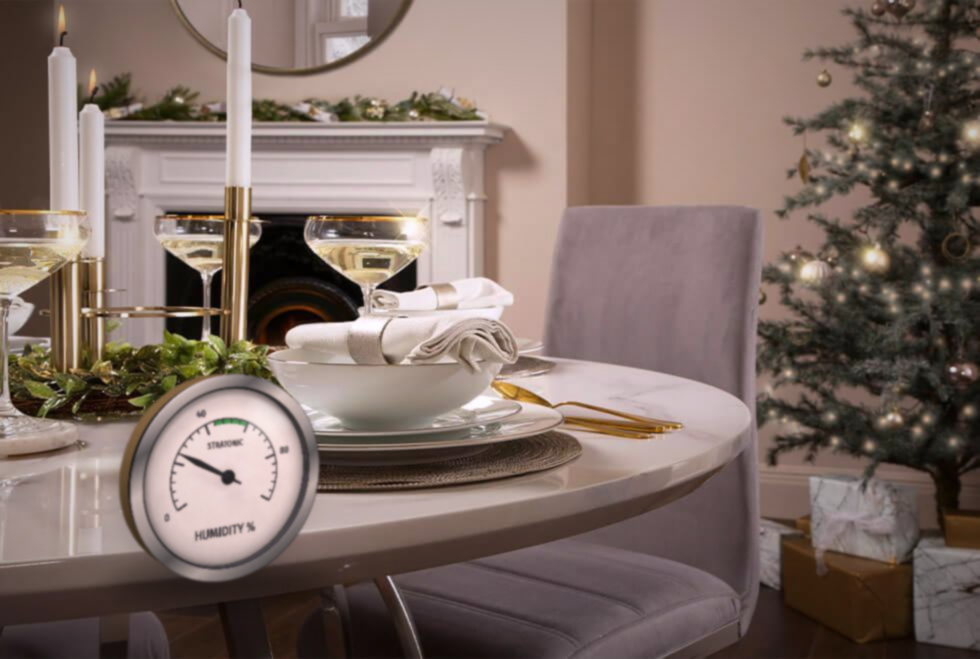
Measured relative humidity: 24,%
